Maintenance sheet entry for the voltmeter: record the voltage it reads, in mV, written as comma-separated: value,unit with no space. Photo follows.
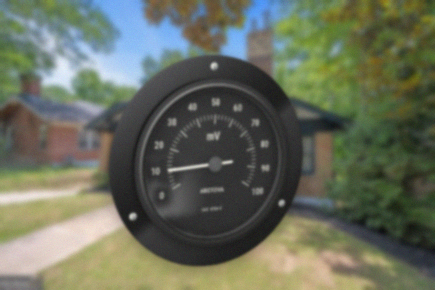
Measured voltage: 10,mV
